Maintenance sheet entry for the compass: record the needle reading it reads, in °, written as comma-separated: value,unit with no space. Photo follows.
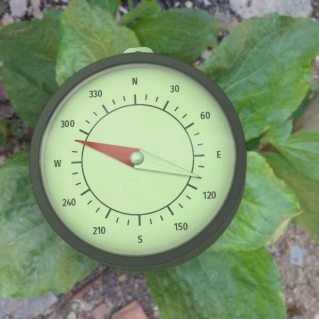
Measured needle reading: 290,°
